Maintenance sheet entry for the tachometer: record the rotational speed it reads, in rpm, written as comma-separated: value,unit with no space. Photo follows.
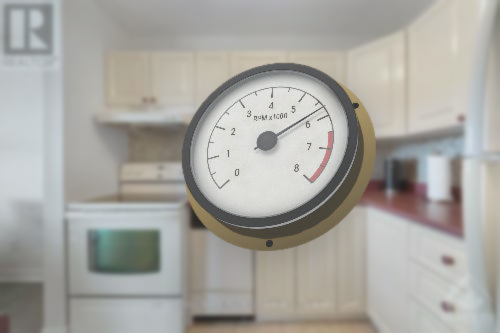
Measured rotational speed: 5750,rpm
